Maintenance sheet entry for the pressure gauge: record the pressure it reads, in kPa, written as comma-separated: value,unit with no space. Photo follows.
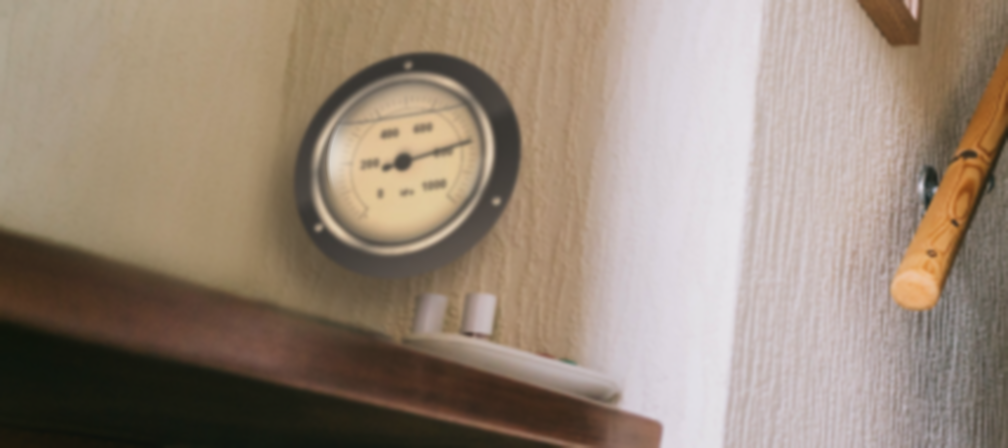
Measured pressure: 800,kPa
